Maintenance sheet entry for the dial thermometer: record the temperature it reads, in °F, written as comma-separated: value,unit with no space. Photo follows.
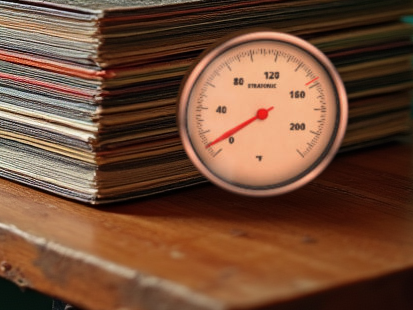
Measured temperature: 10,°F
